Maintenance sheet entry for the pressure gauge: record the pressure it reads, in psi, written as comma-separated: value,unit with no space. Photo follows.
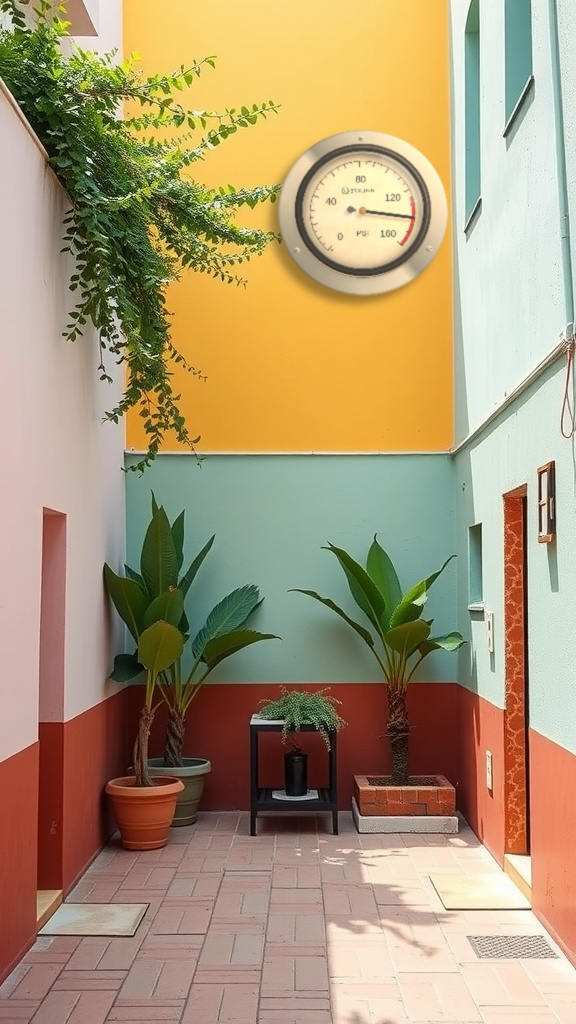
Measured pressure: 140,psi
